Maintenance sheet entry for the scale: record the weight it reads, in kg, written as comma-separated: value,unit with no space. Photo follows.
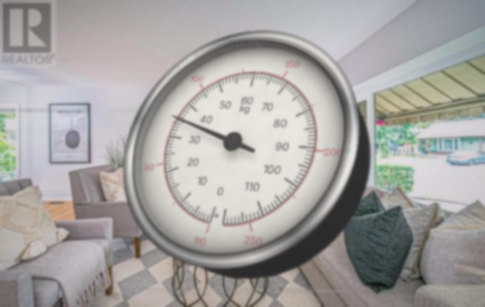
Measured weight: 35,kg
